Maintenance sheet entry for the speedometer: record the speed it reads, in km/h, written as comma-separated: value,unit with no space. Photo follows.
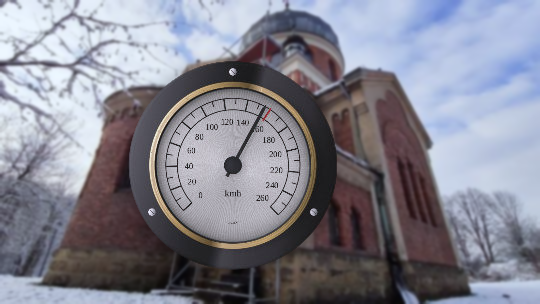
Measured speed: 155,km/h
